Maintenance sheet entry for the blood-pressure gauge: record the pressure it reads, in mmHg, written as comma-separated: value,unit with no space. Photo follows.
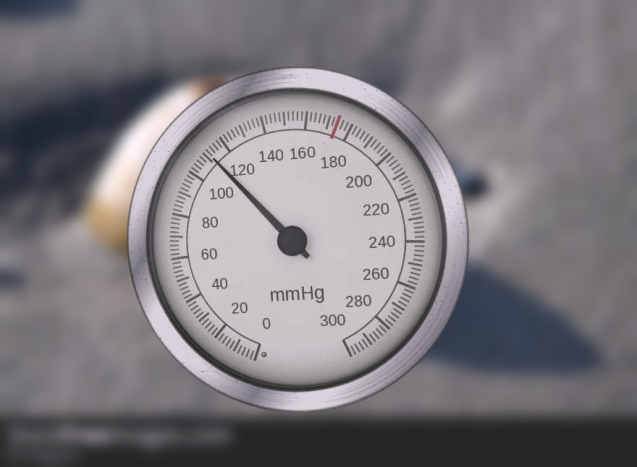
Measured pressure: 112,mmHg
